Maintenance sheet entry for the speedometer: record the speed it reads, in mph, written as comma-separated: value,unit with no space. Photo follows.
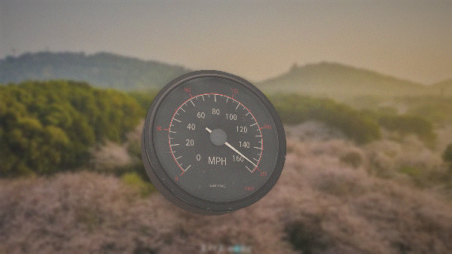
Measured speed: 155,mph
